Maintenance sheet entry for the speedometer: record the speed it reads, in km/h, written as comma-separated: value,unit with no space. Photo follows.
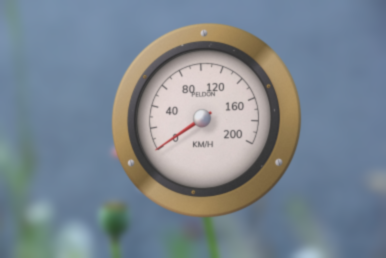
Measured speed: 0,km/h
